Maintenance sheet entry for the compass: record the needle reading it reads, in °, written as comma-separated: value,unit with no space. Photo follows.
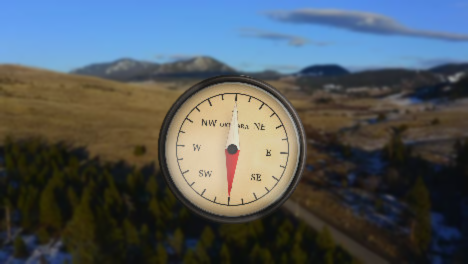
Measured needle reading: 180,°
